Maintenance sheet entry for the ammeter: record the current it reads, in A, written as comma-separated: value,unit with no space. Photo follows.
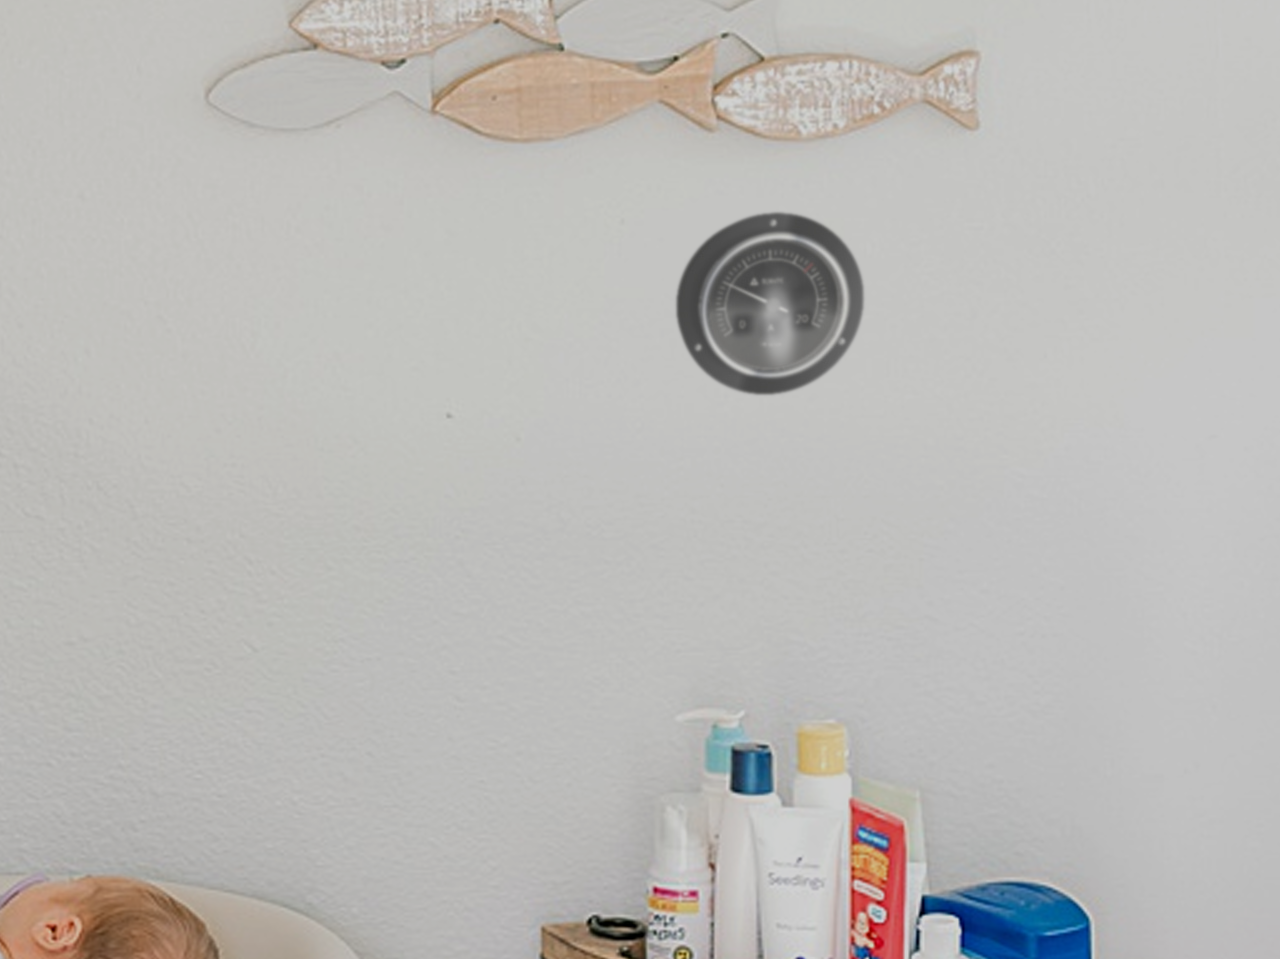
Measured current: 5,A
